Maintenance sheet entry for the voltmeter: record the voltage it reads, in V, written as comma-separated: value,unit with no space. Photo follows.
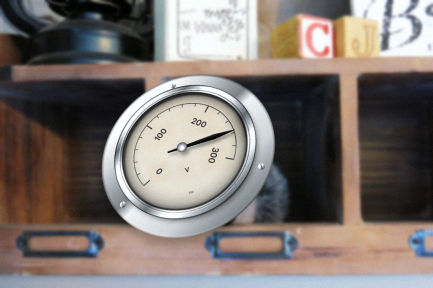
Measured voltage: 260,V
